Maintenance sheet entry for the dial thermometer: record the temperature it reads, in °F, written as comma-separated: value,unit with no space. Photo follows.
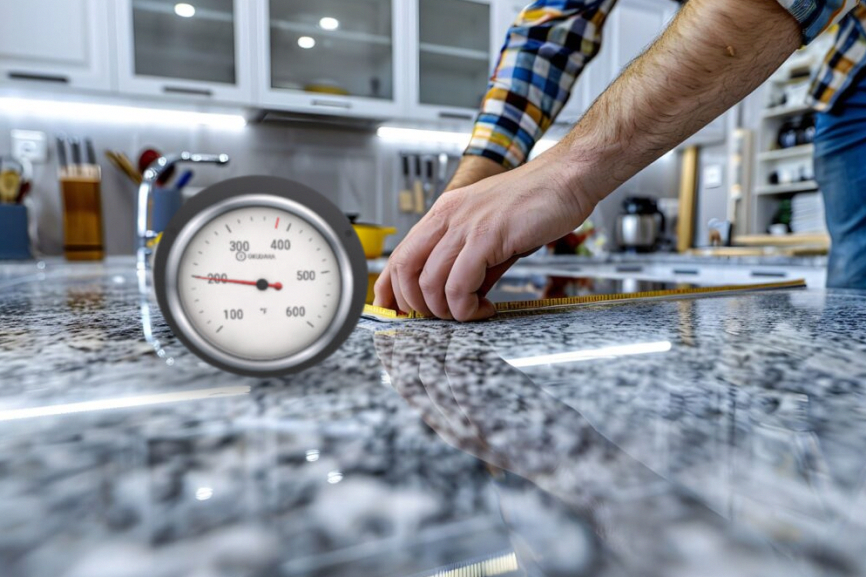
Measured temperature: 200,°F
